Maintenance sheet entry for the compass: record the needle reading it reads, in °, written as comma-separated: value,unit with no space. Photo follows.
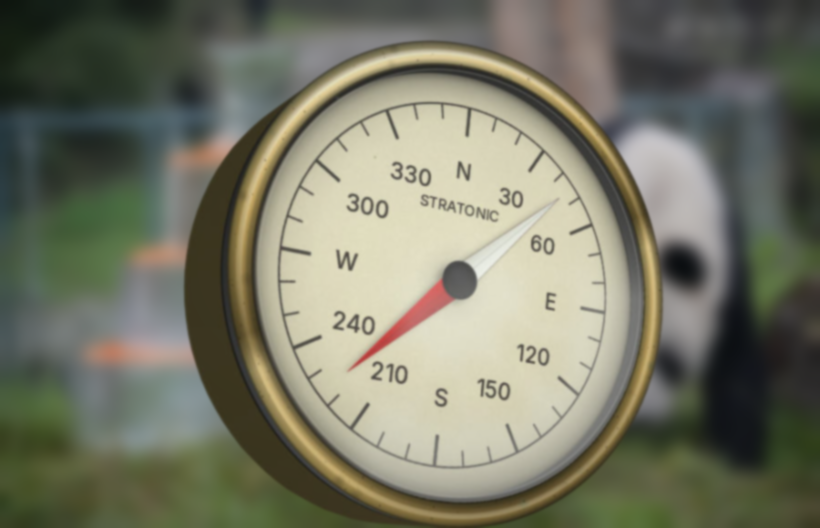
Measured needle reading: 225,°
